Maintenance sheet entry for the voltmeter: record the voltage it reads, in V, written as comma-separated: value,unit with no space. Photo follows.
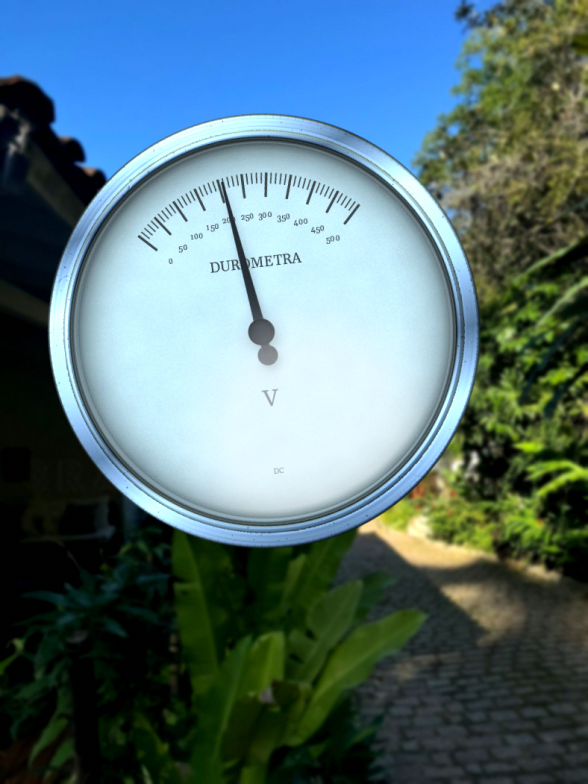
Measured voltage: 210,V
